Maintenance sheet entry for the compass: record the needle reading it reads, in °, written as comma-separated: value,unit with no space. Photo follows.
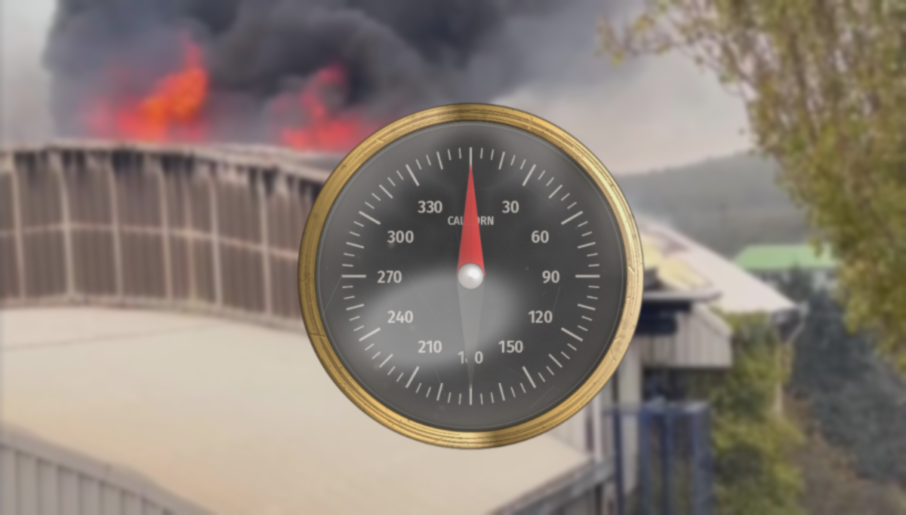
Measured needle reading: 0,°
